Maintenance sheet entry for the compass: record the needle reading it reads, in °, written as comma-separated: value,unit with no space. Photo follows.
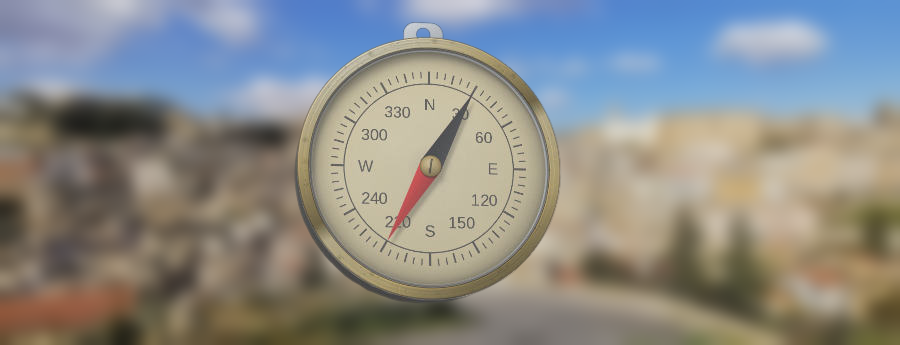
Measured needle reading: 210,°
